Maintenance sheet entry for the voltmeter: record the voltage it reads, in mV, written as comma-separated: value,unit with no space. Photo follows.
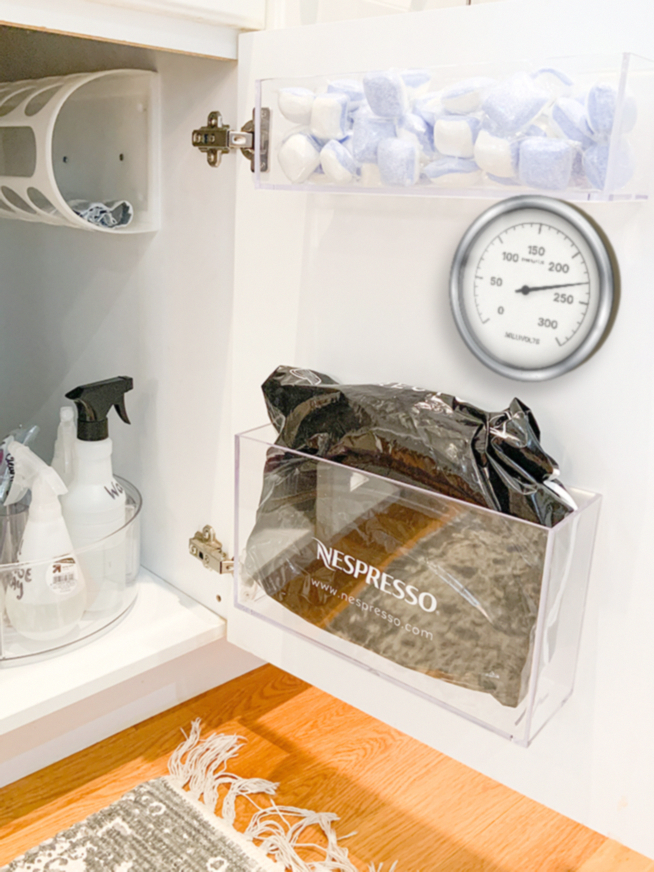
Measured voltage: 230,mV
